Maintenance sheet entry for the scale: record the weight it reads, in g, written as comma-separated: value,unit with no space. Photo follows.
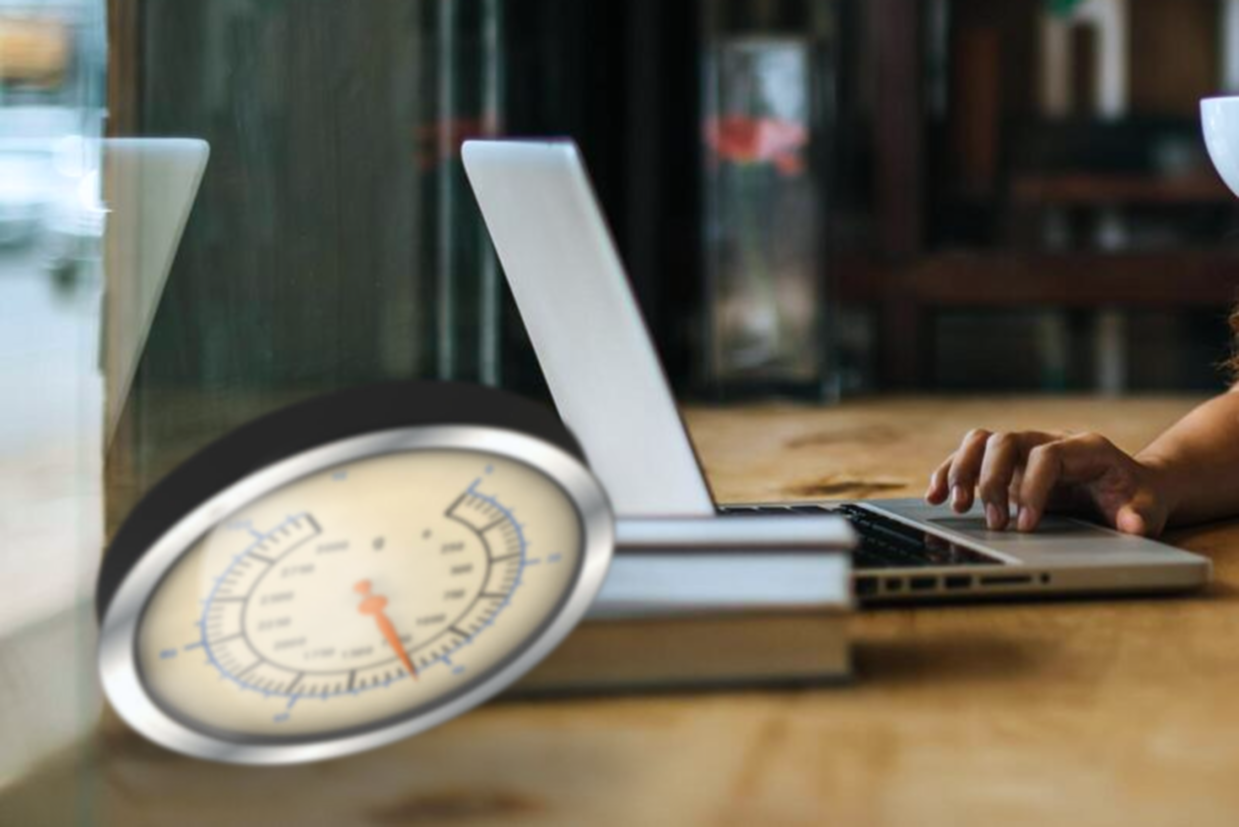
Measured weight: 1250,g
